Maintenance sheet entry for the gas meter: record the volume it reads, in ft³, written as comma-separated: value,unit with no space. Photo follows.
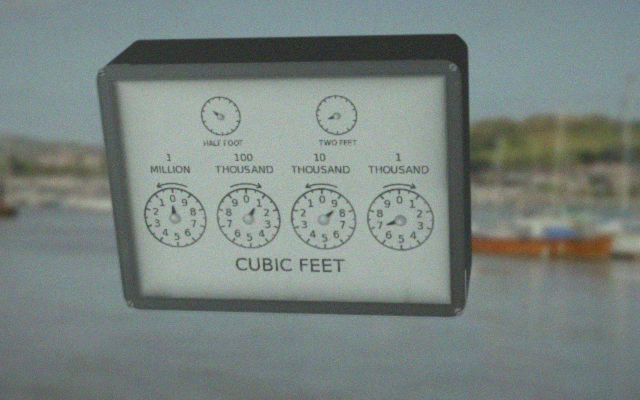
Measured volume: 8700,ft³
